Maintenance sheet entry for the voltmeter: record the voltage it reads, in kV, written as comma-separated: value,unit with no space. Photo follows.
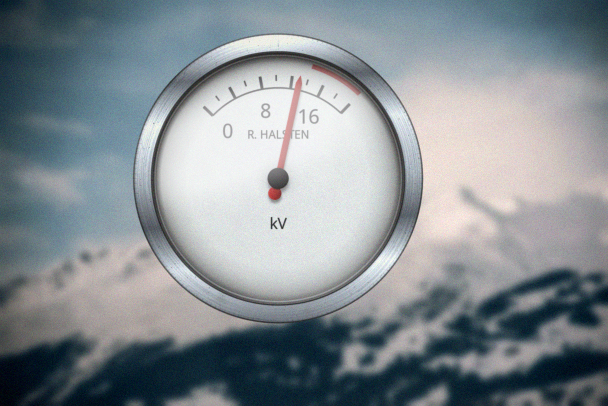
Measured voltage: 13,kV
